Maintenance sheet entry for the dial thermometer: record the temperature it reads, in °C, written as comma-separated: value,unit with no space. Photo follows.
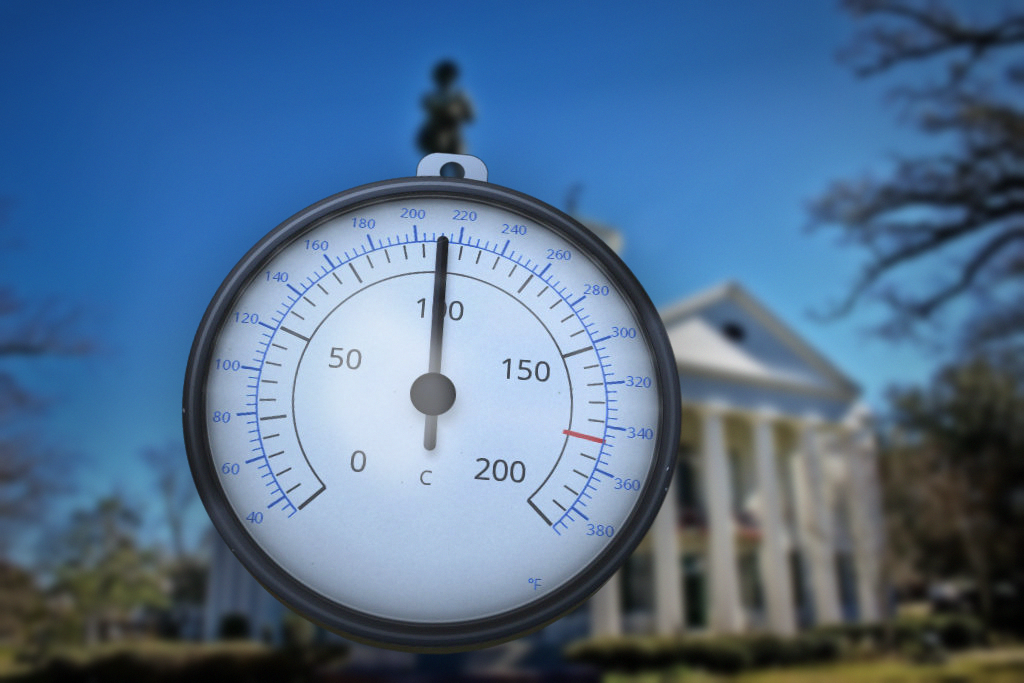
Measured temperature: 100,°C
